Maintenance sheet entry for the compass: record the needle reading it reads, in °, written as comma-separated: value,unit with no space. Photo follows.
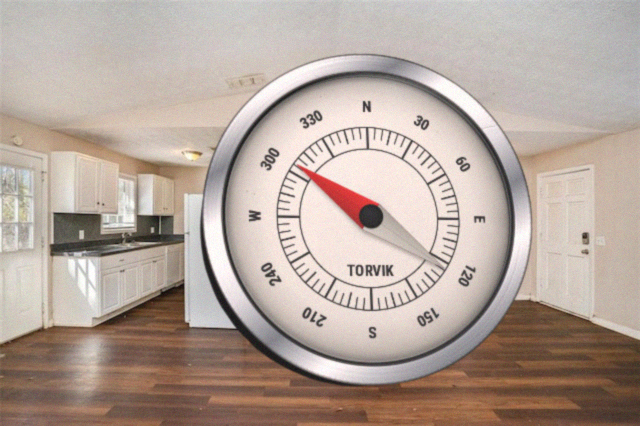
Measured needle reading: 305,°
